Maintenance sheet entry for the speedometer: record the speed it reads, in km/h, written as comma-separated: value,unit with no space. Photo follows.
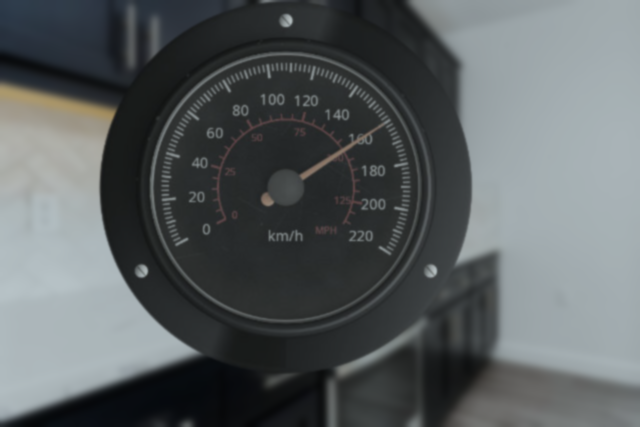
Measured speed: 160,km/h
